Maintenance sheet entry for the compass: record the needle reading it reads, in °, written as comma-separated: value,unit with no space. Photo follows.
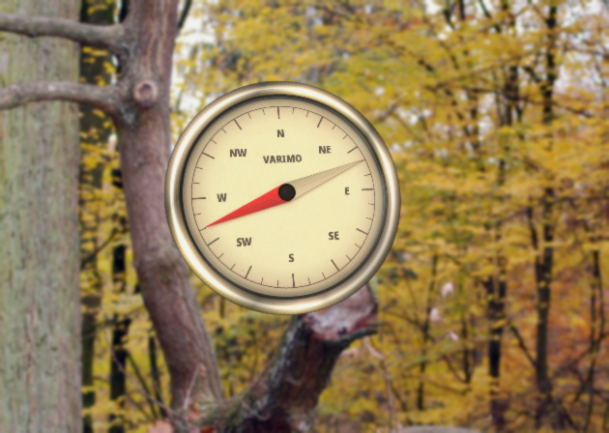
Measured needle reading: 250,°
